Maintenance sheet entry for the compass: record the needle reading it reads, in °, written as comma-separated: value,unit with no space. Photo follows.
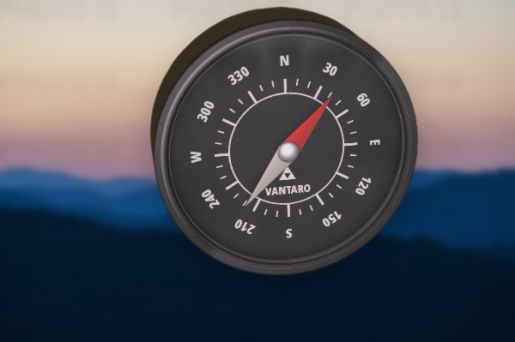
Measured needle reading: 40,°
